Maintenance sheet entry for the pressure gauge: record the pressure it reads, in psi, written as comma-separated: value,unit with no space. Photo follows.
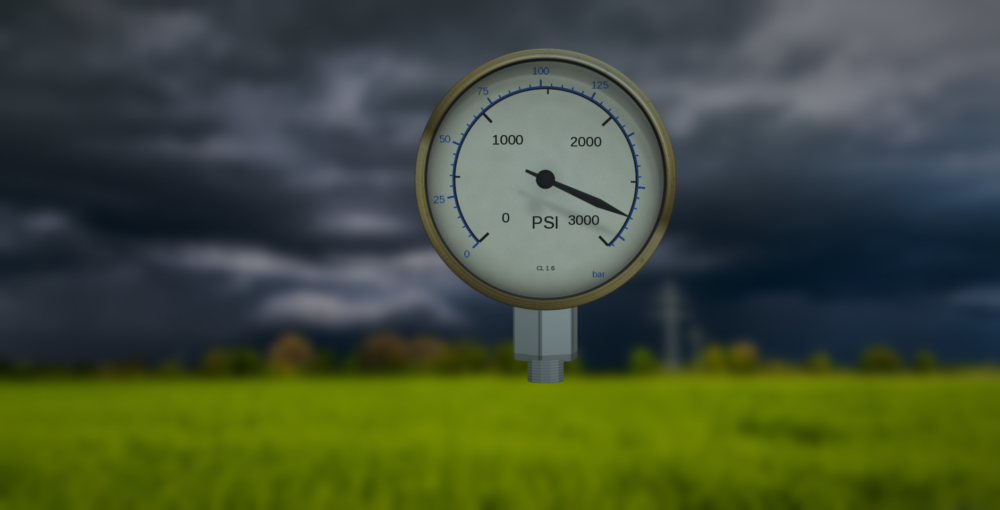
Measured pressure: 2750,psi
